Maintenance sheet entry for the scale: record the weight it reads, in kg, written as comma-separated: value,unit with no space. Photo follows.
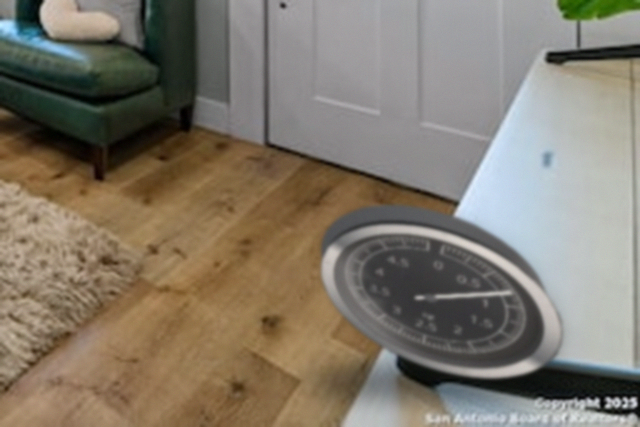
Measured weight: 0.75,kg
